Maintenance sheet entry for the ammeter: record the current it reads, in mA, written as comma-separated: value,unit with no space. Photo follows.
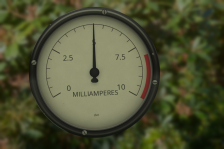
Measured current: 5,mA
